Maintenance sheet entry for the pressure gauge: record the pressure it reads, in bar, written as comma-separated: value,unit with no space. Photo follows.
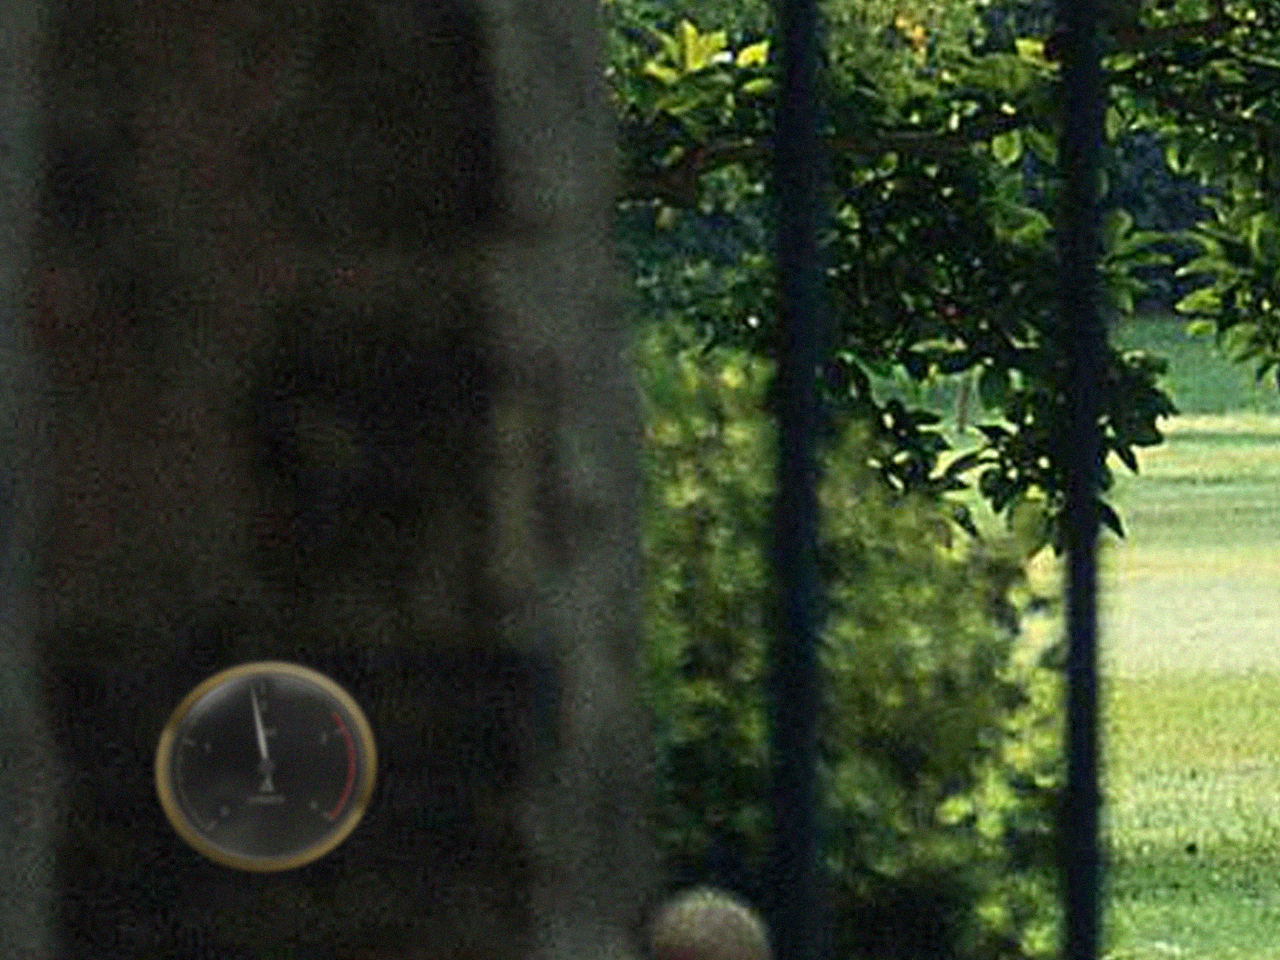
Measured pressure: 1.9,bar
